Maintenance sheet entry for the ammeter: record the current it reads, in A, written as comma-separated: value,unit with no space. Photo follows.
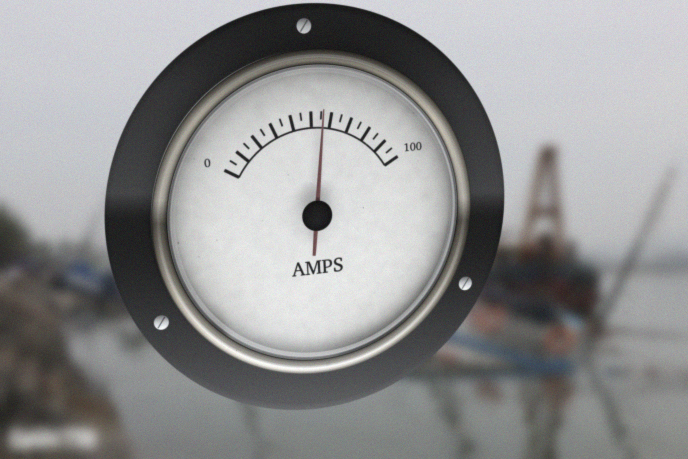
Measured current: 55,A
